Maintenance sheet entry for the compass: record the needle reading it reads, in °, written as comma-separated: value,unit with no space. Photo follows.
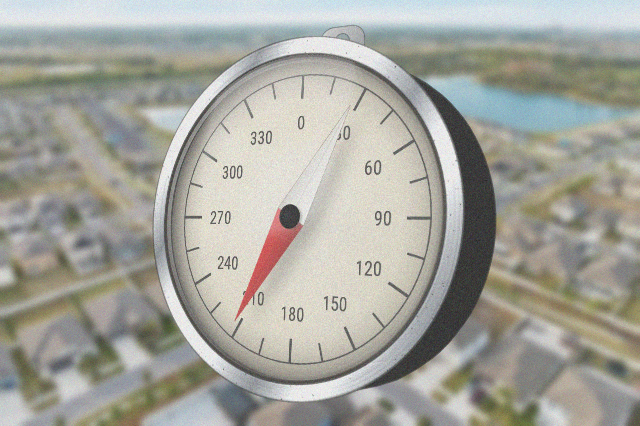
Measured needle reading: 210,°
